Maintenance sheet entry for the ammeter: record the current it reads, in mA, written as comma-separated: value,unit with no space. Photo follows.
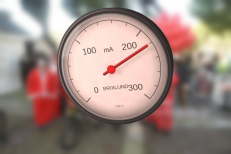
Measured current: 220,mA
